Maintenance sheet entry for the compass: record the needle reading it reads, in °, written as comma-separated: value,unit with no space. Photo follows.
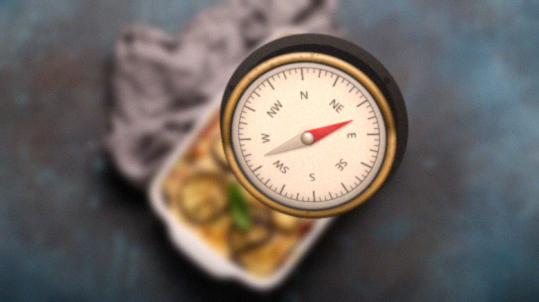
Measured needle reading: 70,°
